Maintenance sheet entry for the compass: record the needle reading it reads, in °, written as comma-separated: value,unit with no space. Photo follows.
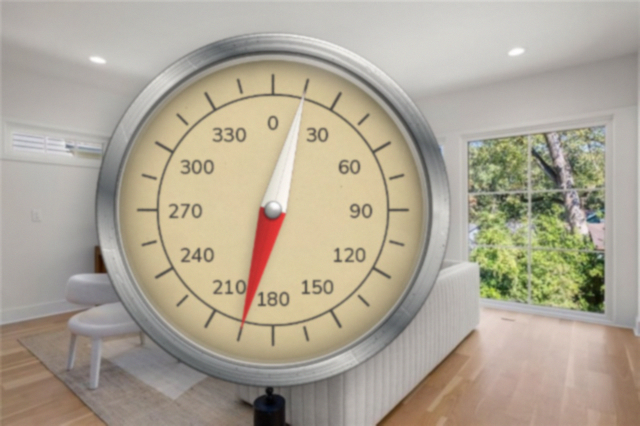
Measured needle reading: 195,°
